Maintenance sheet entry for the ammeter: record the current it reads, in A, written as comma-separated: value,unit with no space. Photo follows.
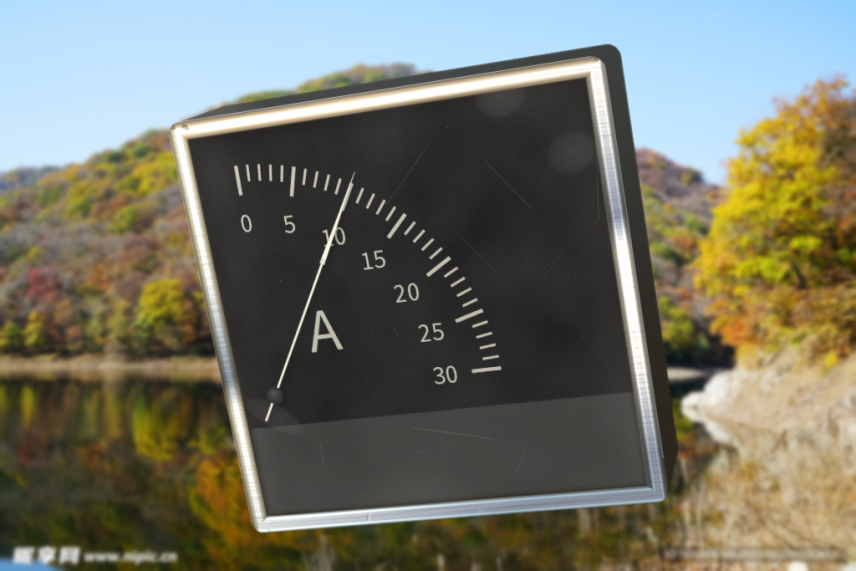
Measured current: 10,A
